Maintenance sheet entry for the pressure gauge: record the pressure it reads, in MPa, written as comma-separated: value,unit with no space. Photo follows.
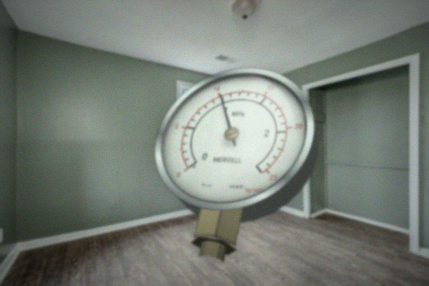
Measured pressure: 1,MPa
